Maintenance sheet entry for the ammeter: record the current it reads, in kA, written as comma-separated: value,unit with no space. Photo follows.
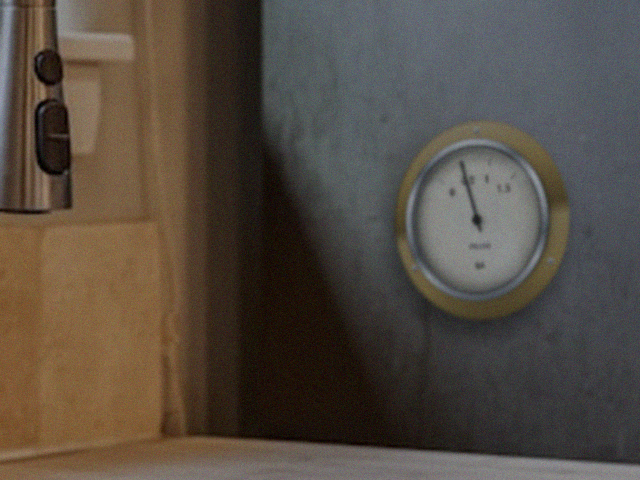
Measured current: 0.5,kA
